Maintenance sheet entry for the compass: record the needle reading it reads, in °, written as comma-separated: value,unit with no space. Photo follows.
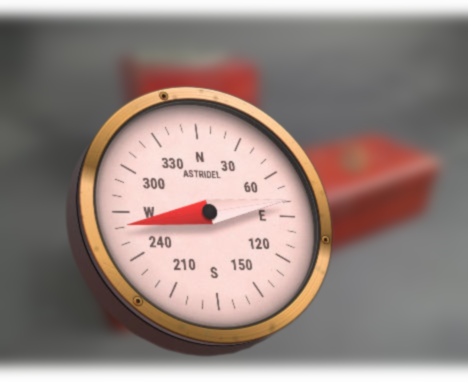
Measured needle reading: 260,°
